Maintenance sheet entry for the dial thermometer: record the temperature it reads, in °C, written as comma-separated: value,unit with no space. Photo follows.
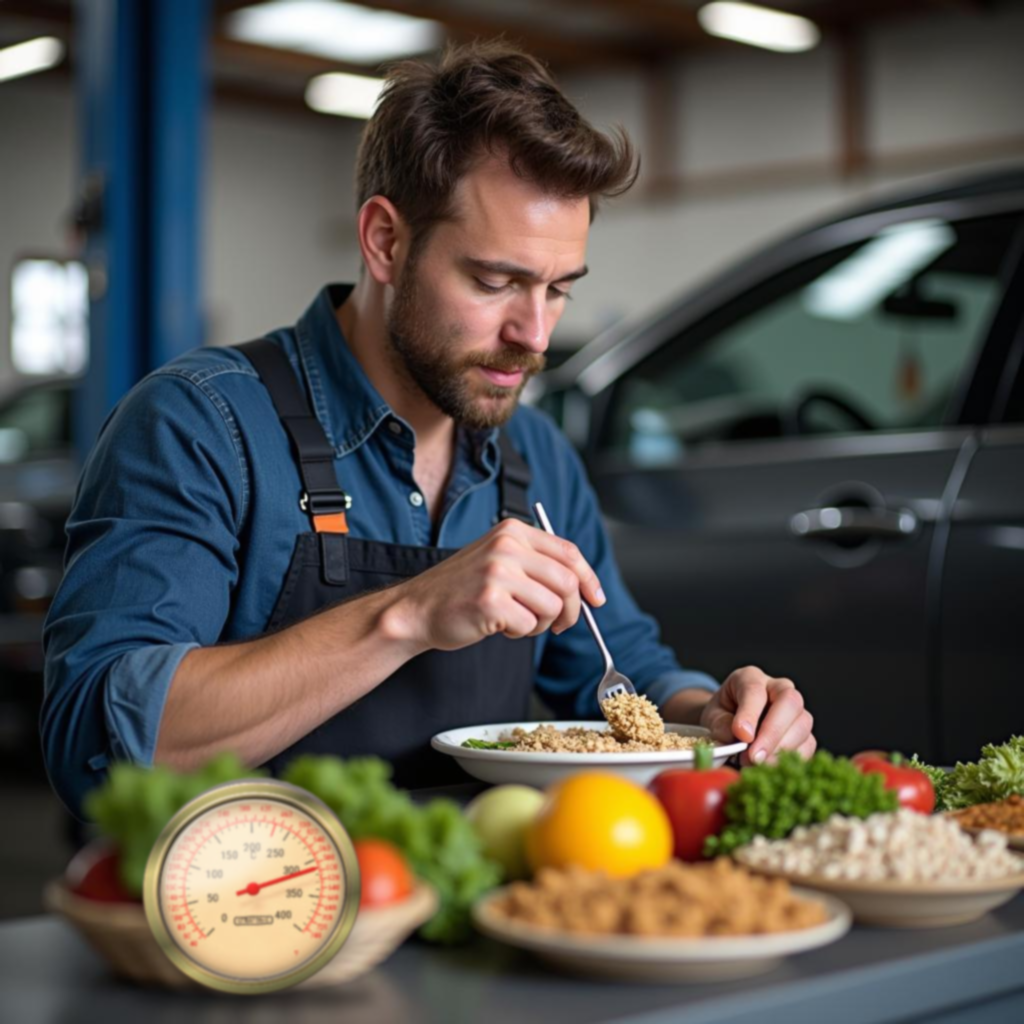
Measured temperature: 310,°C
